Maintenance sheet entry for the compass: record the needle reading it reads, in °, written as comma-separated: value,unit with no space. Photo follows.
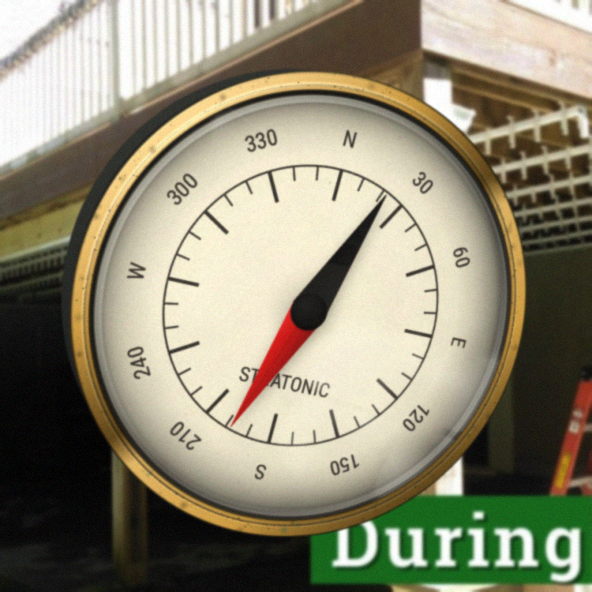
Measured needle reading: 200,°
